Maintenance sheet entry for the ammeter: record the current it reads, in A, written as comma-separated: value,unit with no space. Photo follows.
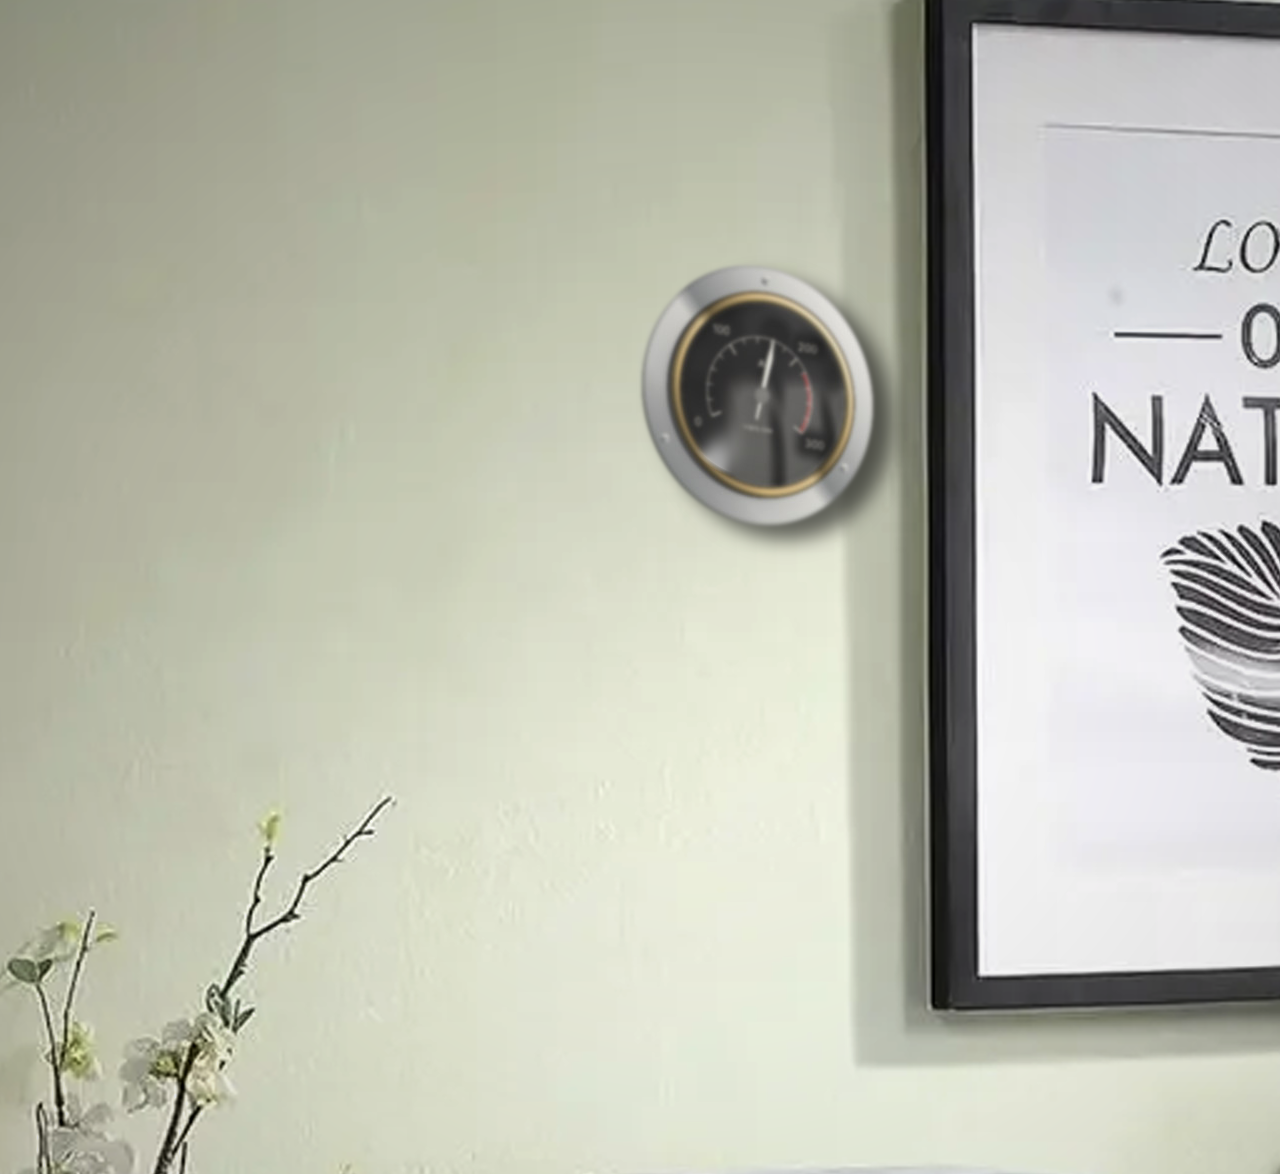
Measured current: 160,A
